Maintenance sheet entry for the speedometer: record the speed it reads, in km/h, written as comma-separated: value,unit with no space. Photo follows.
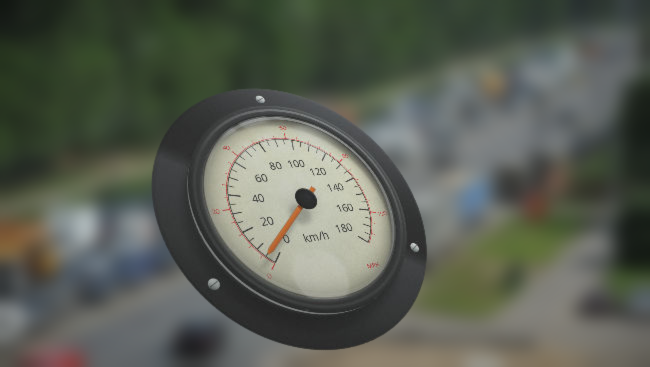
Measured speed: 5,km/h
